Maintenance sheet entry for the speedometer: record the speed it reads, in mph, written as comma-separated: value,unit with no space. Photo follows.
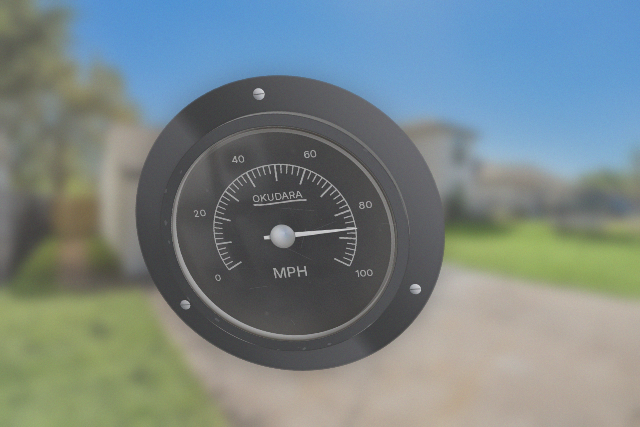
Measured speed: 86,mph
